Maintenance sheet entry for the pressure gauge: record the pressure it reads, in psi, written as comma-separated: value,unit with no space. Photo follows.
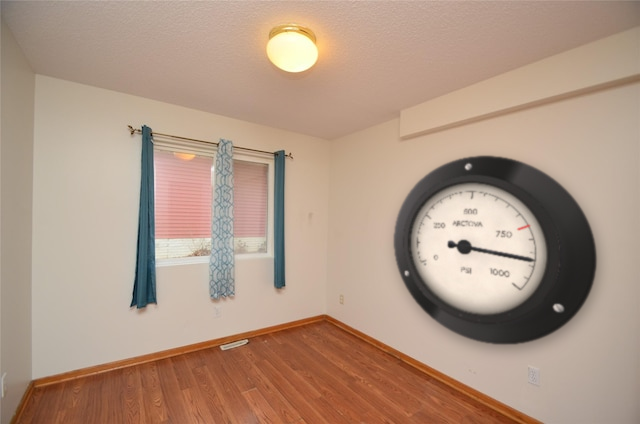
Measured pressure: 875,psi
